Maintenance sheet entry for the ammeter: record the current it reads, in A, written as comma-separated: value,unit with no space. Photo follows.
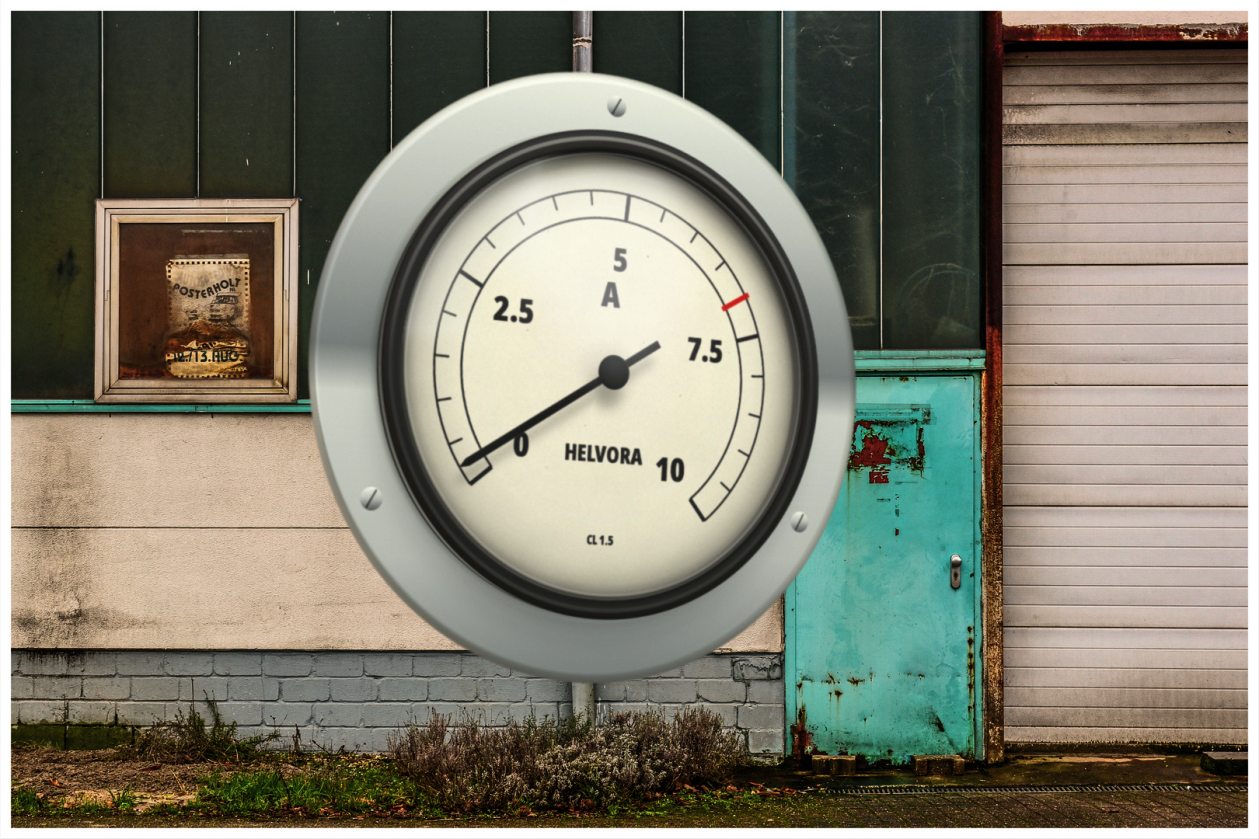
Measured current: 0.25,A
